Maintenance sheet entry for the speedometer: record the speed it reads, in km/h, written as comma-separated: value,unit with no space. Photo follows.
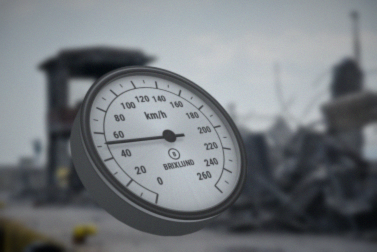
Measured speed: 50,km/h
